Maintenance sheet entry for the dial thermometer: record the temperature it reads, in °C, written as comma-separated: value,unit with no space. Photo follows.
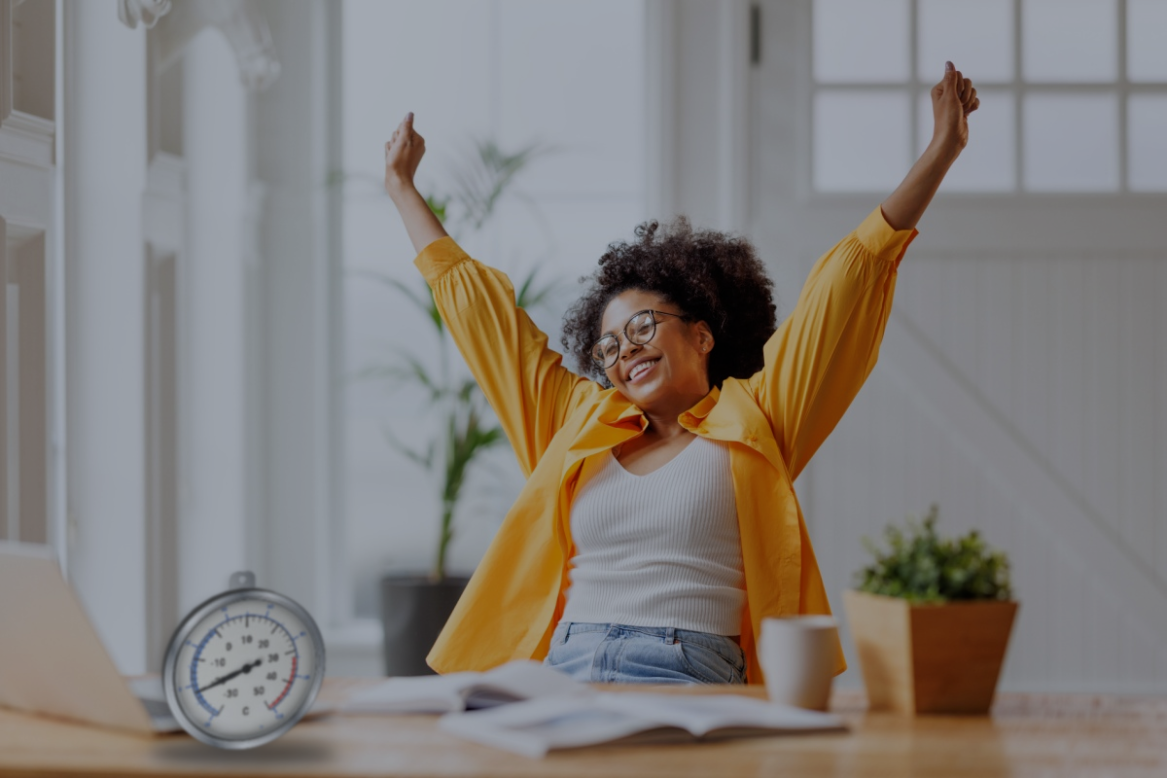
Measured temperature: -20,°C
